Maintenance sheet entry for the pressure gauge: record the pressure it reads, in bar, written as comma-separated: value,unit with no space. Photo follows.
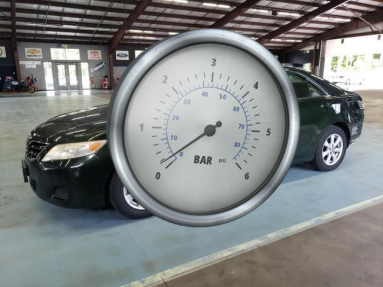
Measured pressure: 0.2,bar
